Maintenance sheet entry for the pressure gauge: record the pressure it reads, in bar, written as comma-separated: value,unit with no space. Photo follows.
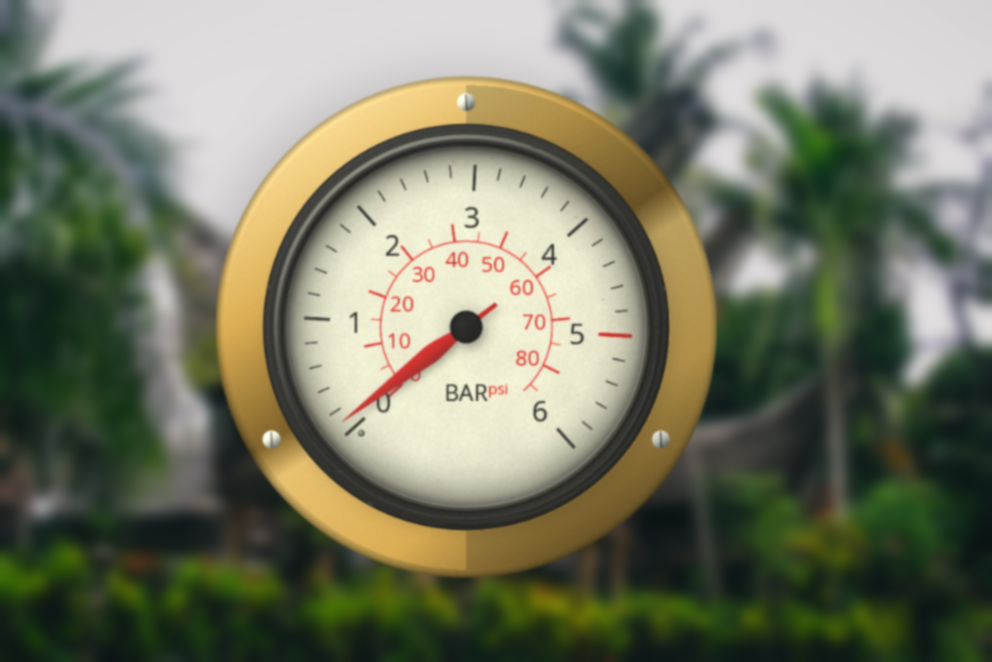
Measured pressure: 0.1,bar
